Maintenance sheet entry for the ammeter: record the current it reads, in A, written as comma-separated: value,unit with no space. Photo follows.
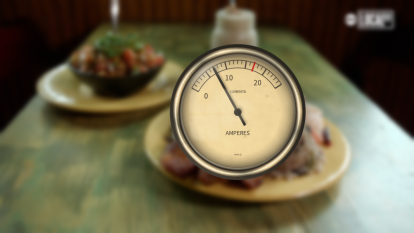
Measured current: 7,A
